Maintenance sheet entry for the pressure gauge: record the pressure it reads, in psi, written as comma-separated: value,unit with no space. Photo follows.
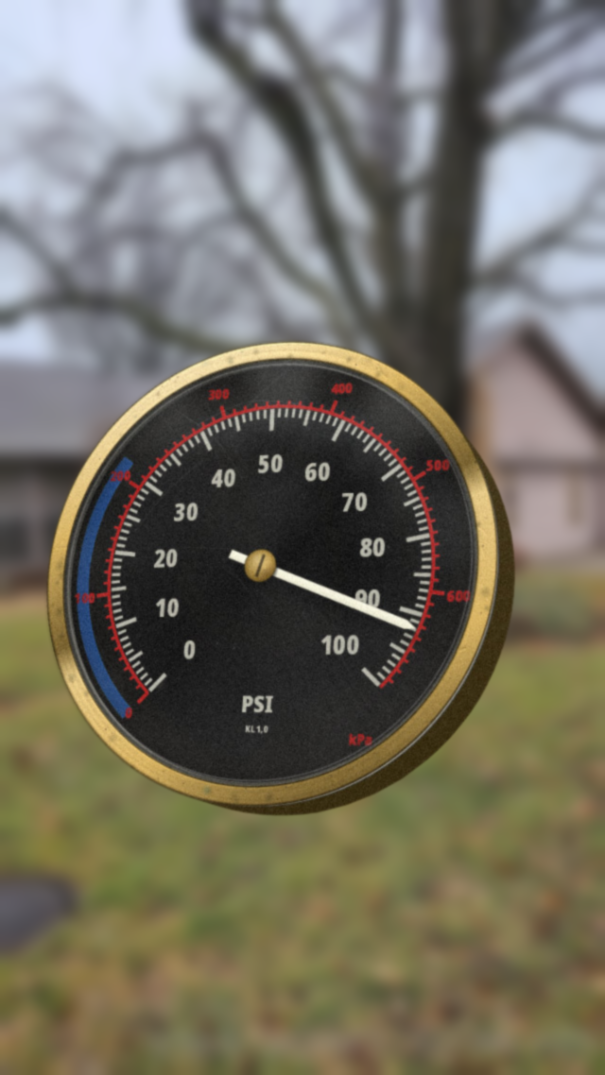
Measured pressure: 92,psi
